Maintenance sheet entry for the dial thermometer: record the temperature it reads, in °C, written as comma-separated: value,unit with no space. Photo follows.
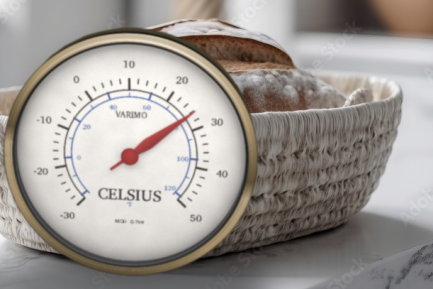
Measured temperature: 26,°C
